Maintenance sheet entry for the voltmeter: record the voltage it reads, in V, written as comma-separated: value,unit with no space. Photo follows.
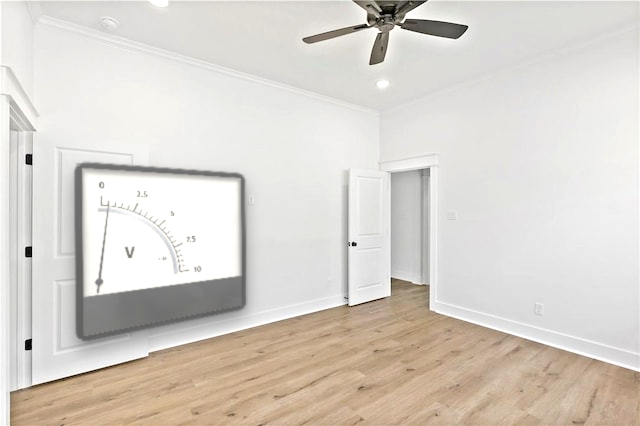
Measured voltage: 0.5,V
